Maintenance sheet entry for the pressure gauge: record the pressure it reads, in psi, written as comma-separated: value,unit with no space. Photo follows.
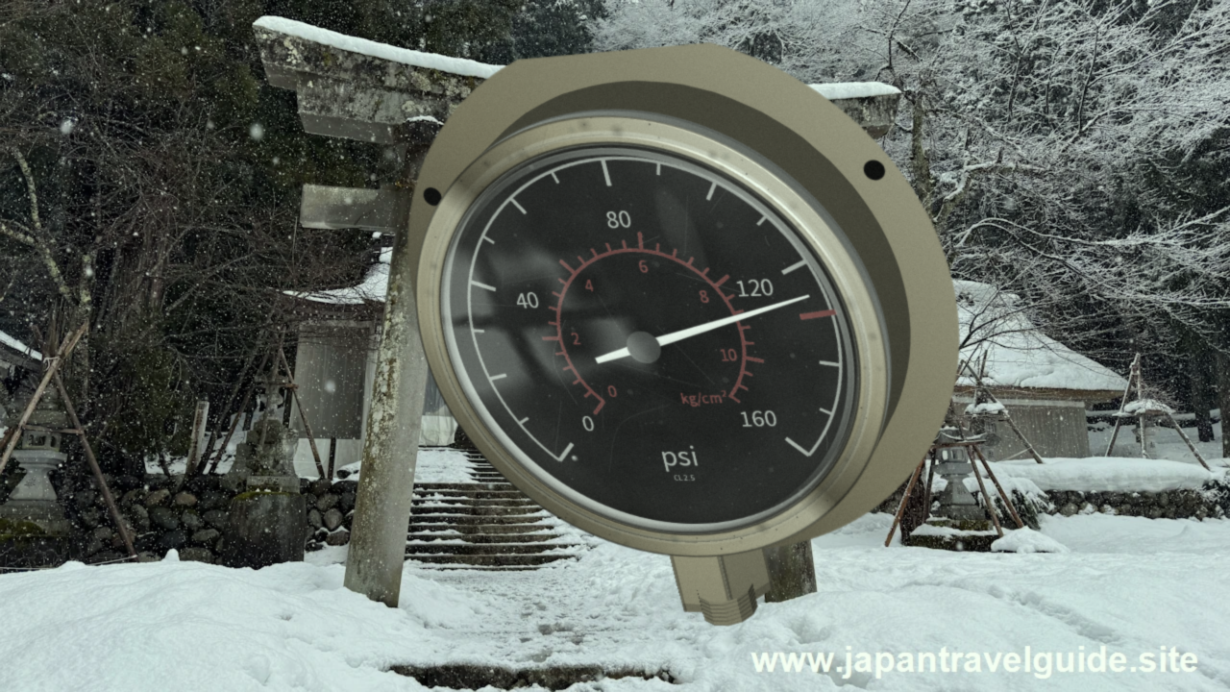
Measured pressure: 125,psi
